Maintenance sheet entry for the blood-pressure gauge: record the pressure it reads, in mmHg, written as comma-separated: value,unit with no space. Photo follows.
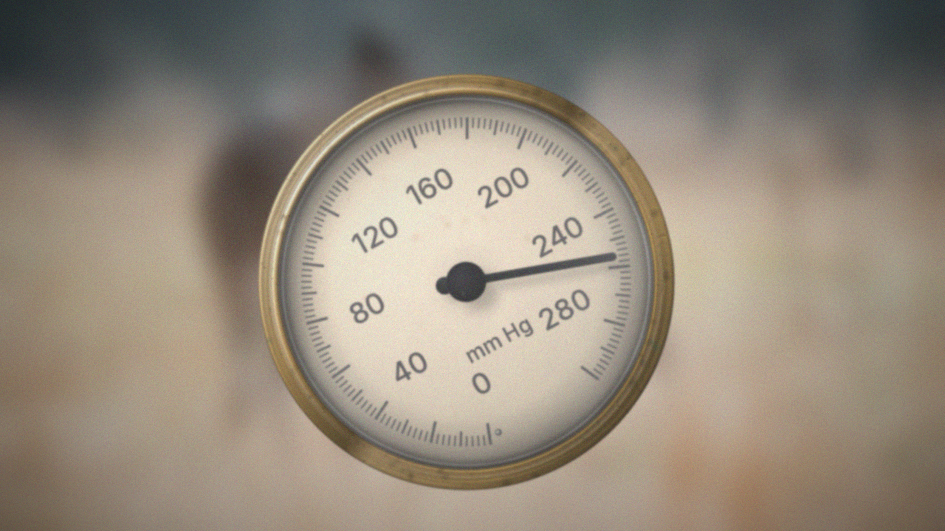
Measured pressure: 256,mmHg
